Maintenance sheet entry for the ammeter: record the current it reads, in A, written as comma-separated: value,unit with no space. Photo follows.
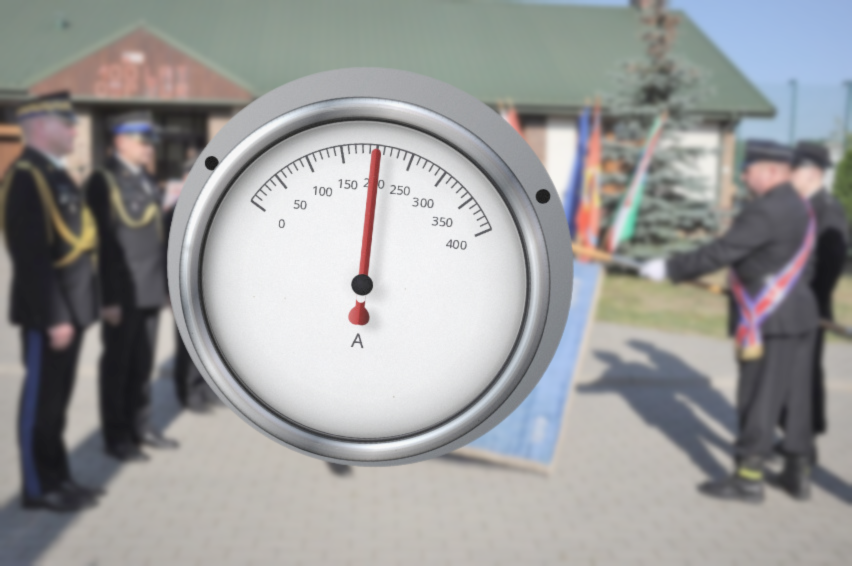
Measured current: 200,A
